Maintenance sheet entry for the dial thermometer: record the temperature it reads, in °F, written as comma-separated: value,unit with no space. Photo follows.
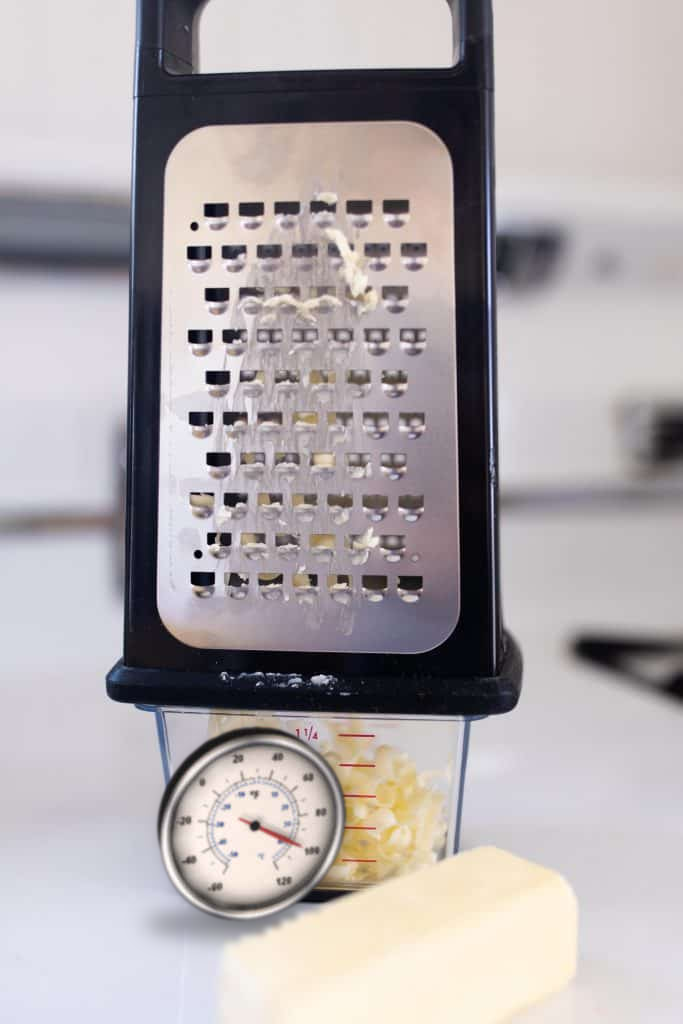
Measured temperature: 100,°F
